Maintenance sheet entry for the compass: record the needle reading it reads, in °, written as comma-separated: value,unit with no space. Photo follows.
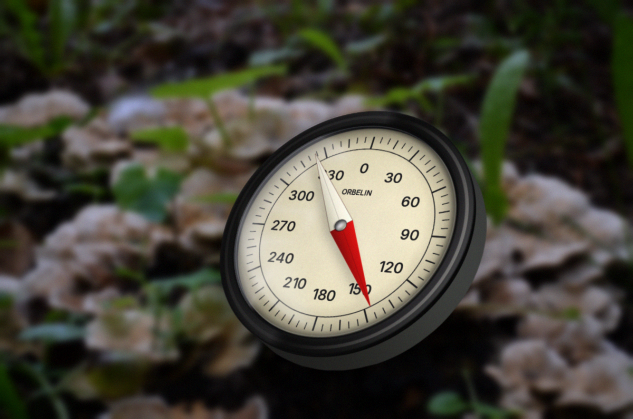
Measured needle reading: 145,°
